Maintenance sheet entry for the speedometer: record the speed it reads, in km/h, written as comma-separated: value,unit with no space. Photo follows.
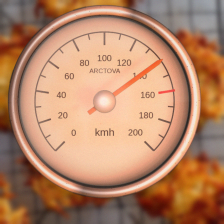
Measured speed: 140,km/h
